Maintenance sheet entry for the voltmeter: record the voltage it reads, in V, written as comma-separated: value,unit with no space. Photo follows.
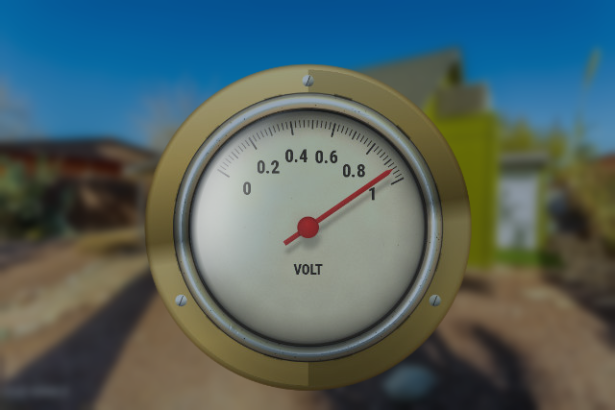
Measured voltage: 0.94,V
